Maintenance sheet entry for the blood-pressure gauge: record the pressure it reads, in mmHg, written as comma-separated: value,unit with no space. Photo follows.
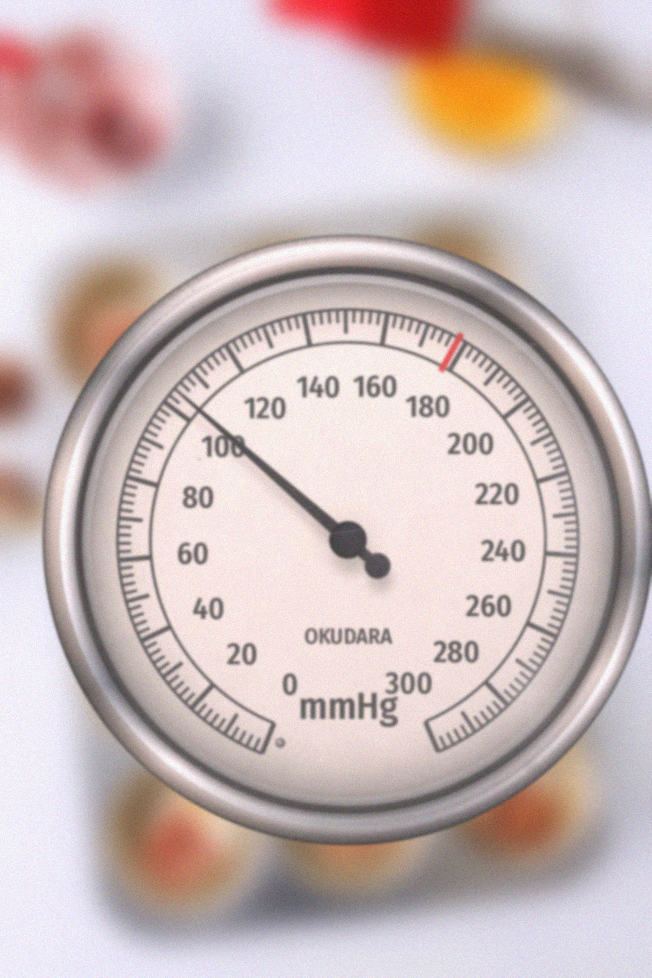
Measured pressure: 104,mmHg
